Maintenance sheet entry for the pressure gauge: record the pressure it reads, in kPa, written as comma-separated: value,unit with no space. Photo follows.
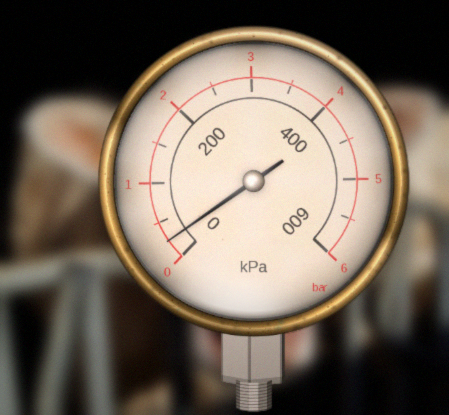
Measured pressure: 25,kPa
